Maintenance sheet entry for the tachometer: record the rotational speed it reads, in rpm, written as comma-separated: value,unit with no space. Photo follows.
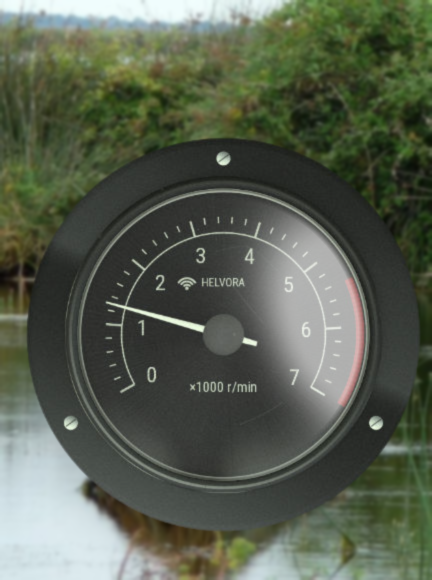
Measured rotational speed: 1300,rpm
